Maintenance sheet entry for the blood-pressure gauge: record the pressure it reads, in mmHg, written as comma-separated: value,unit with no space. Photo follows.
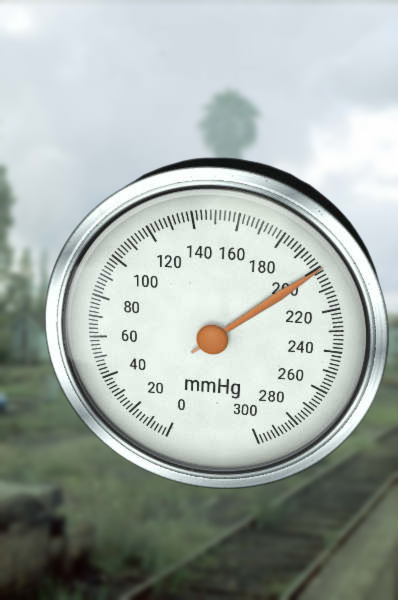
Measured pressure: 200,mmHg
